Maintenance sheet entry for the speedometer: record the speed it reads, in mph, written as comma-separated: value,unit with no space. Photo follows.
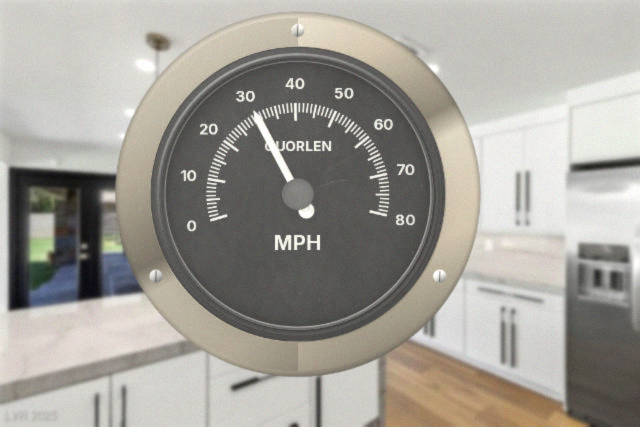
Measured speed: 30,mph
